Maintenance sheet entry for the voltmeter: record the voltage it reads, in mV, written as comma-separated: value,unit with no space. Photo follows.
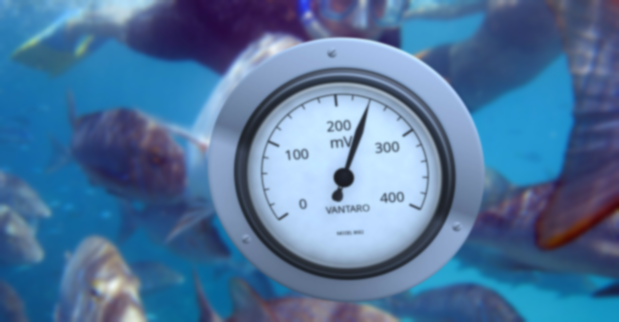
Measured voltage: 240,mV
